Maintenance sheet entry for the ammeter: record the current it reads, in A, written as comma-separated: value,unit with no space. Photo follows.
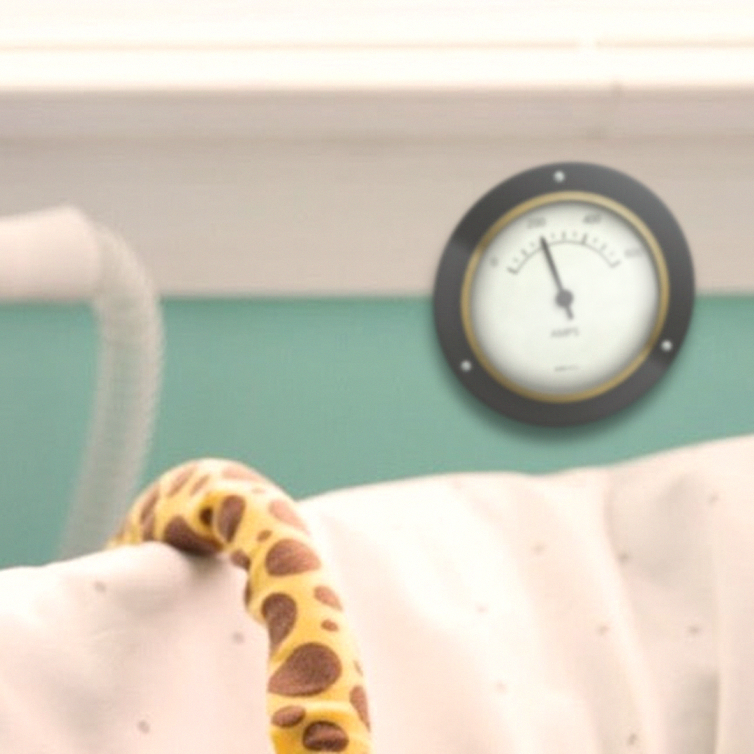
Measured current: 200,A
